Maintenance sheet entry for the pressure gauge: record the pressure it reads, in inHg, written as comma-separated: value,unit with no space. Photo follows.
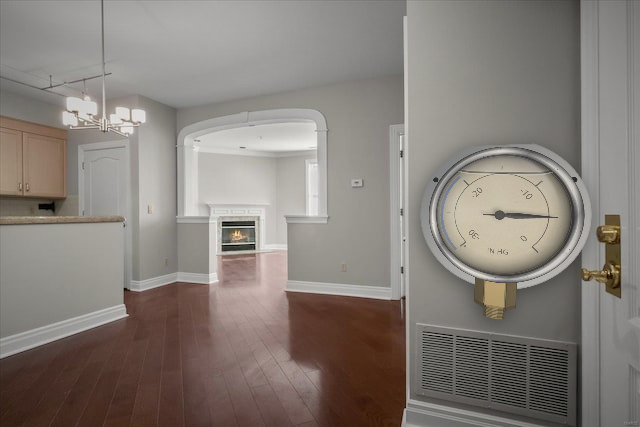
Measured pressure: -5,inHg
